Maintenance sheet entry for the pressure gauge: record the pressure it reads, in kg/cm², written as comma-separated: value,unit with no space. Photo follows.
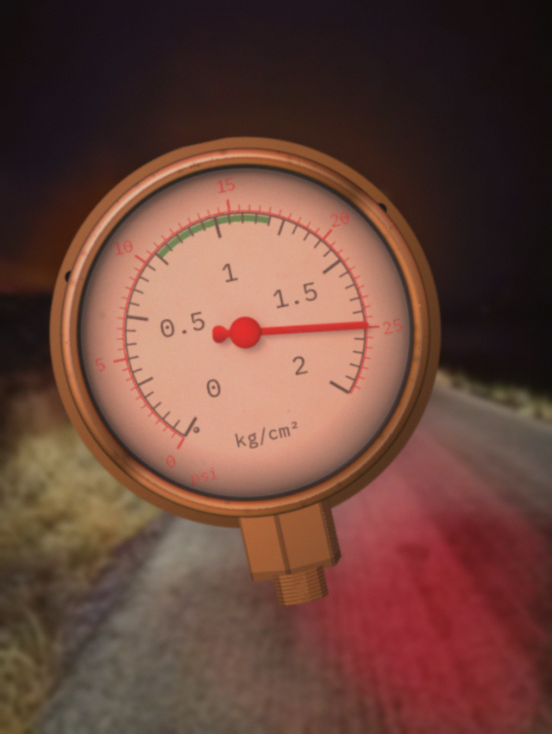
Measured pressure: 1.75,kg/cm²
